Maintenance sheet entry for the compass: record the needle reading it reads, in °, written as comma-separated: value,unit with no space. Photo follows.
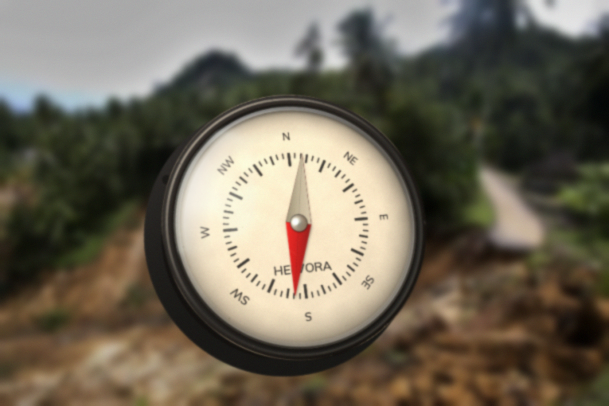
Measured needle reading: 190,°
